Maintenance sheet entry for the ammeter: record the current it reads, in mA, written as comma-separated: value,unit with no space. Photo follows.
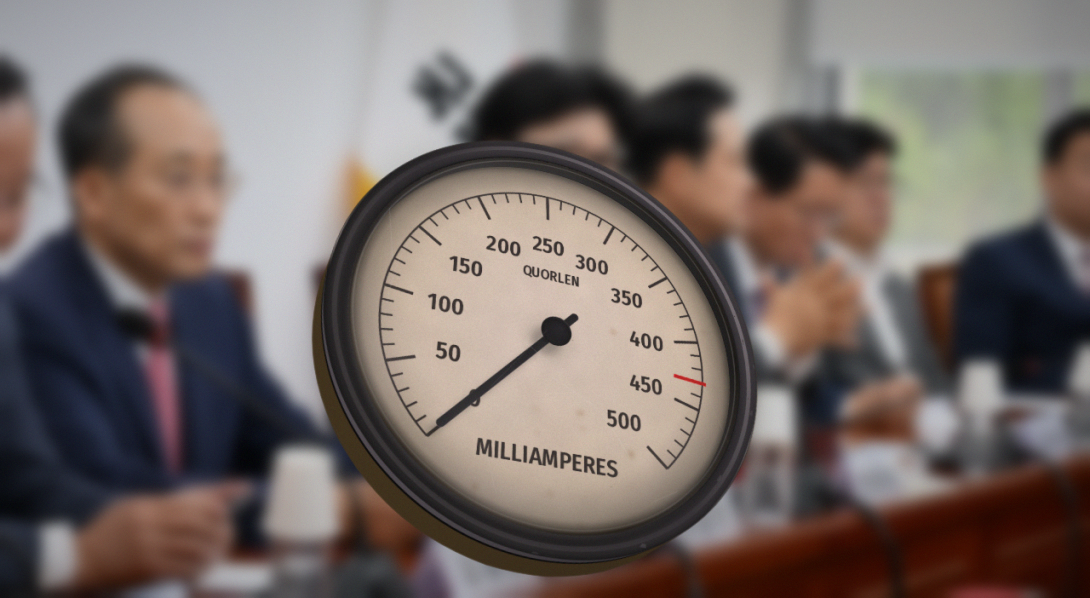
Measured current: 0,mA
